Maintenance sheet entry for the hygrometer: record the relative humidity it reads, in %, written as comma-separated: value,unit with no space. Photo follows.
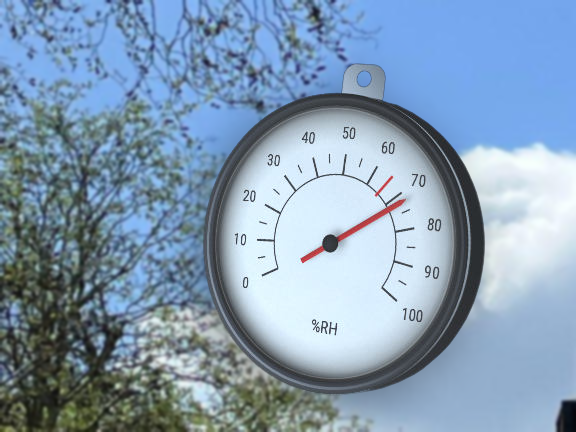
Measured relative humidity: 72.5,%
